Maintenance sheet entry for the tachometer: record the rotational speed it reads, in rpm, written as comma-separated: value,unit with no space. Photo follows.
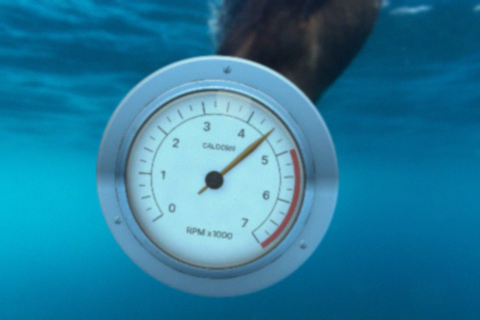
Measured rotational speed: 4500,rpm
